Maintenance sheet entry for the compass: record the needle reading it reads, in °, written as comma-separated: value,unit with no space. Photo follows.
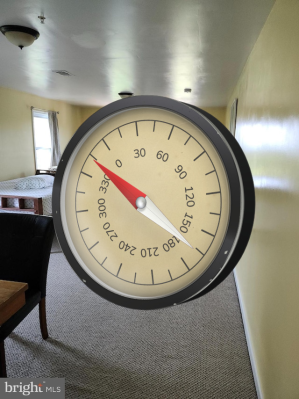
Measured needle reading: 345,°
